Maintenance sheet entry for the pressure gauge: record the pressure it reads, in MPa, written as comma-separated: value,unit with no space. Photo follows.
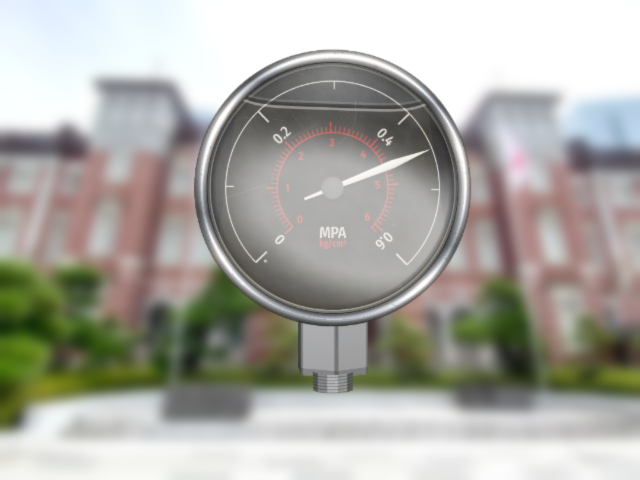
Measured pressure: 0.45,MPa
